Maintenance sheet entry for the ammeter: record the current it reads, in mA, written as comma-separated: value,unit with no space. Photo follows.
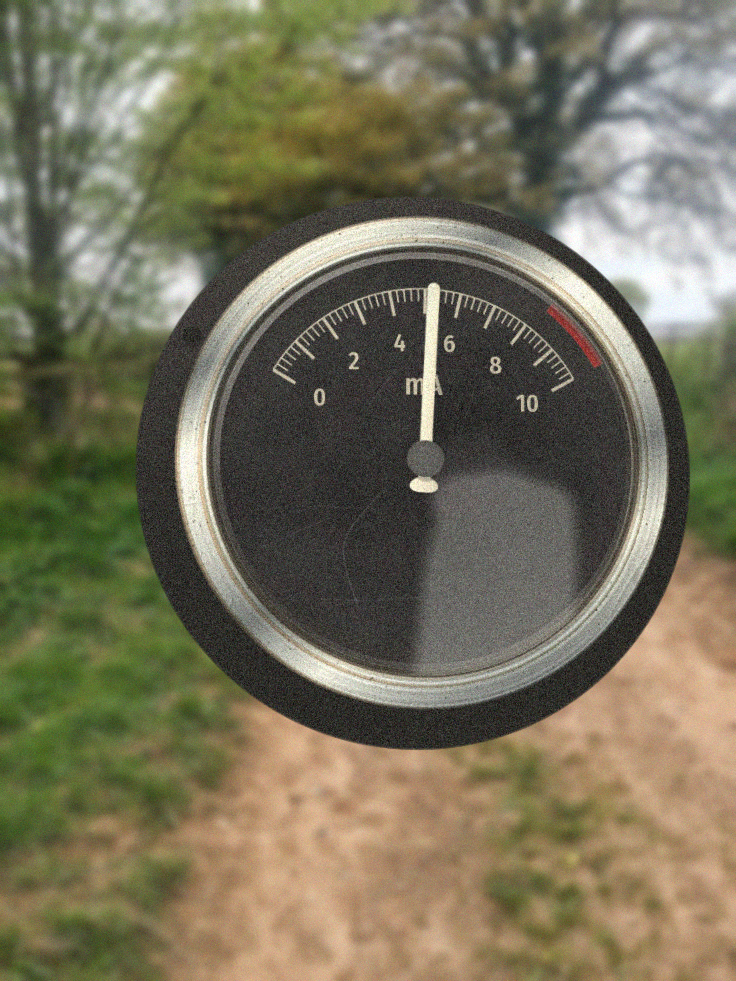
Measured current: 5.2,mA
